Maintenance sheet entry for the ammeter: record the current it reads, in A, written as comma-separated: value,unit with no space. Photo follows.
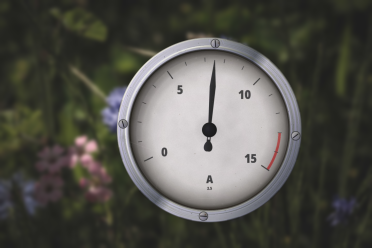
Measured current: 7.5,A
